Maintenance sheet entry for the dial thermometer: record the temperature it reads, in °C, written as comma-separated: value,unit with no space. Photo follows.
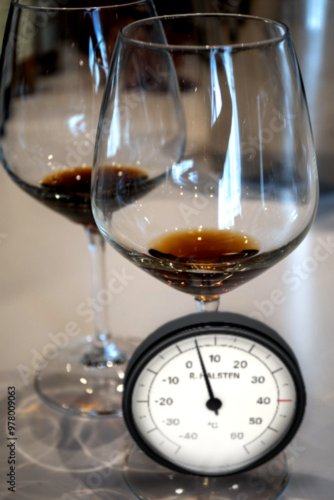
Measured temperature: 5,°C
